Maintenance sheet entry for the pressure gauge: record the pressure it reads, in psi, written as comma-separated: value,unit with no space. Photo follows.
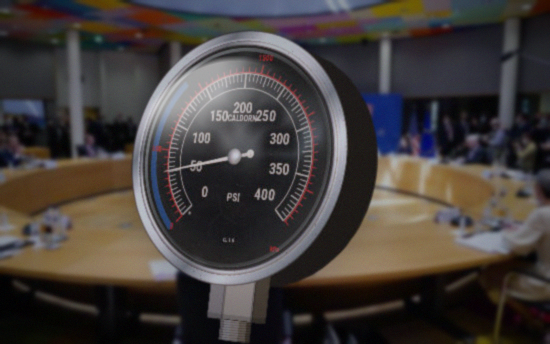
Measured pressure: 50,psi
